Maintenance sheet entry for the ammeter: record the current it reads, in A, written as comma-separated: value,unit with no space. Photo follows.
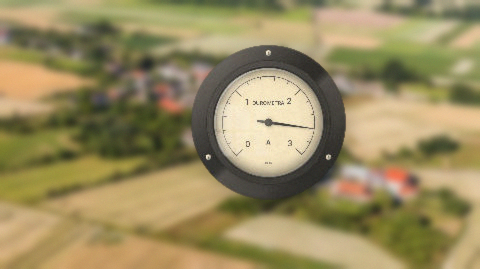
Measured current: 2.6,A
